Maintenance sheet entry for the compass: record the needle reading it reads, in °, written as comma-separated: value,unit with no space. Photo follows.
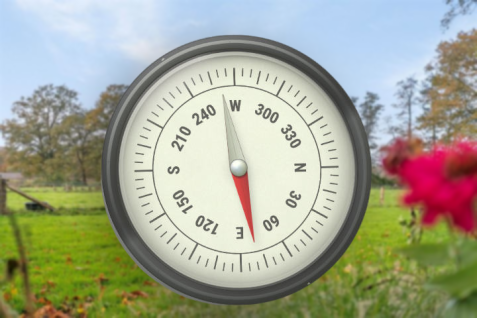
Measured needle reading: 80,°
